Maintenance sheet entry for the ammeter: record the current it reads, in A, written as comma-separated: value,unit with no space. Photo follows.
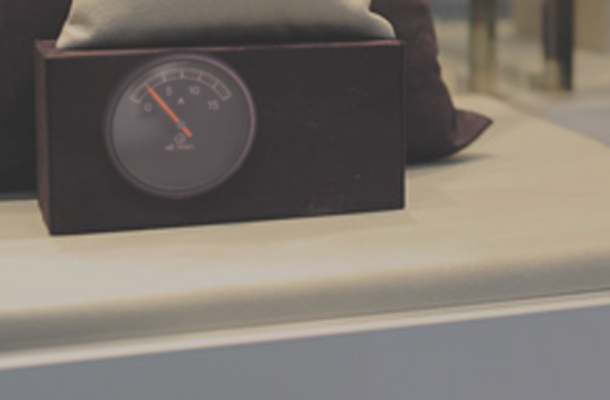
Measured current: 2.5,A
